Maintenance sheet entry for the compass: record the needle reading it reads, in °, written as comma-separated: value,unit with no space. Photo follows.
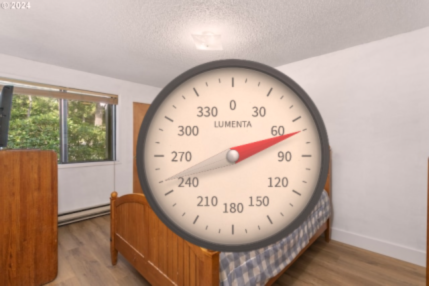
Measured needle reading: 70,°
